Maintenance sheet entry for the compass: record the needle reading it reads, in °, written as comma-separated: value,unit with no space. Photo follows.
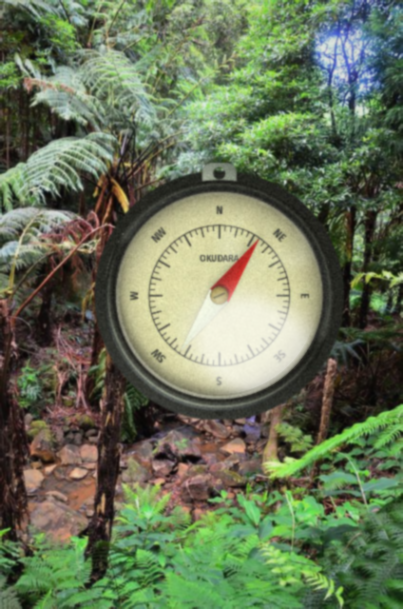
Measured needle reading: 35,°
